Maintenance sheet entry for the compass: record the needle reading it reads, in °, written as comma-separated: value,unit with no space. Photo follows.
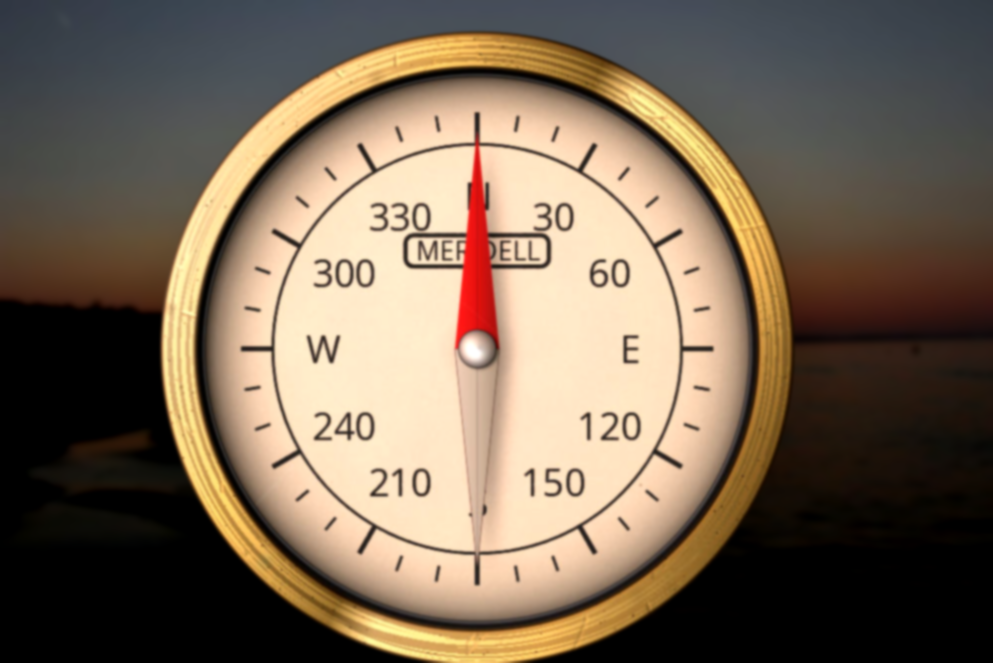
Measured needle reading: 0,°
